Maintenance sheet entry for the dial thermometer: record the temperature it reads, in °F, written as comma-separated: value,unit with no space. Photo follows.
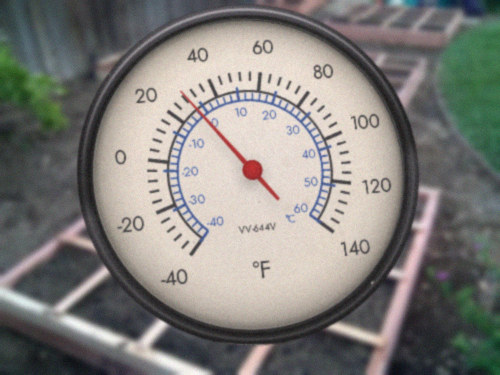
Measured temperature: 28,°F
